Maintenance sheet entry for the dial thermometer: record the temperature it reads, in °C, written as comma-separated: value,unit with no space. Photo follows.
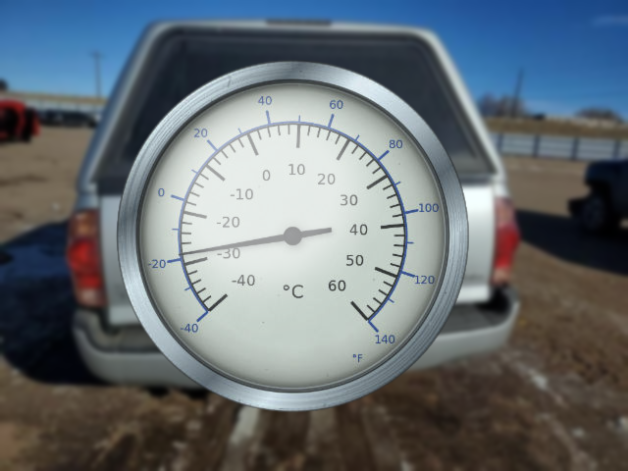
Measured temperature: -28,°C
